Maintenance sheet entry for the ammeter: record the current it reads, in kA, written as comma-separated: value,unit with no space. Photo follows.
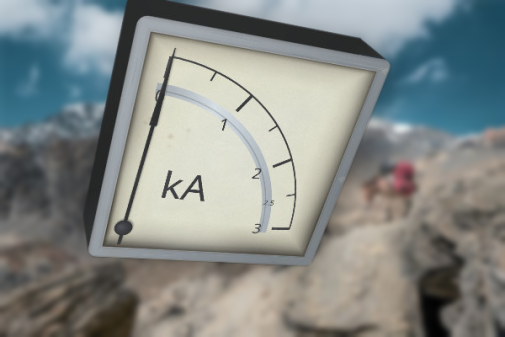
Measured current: 0,kA
